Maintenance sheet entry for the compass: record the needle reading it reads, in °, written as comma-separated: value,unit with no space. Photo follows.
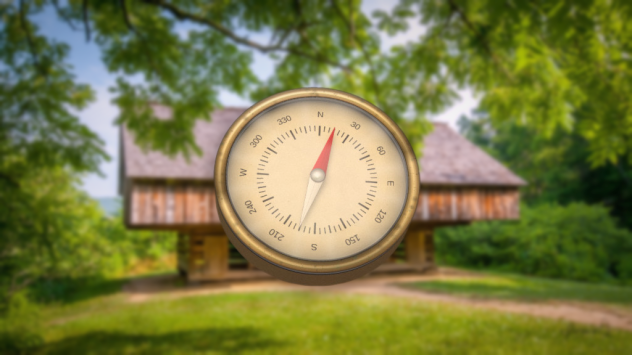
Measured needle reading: 15,°
